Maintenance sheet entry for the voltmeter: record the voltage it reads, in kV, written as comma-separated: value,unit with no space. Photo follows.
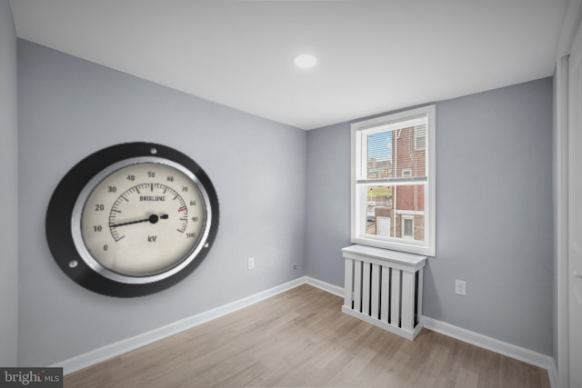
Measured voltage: 10,kV
